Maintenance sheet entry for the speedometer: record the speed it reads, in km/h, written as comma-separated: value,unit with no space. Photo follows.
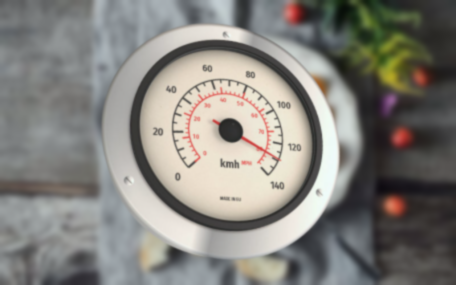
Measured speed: 130,km/h
